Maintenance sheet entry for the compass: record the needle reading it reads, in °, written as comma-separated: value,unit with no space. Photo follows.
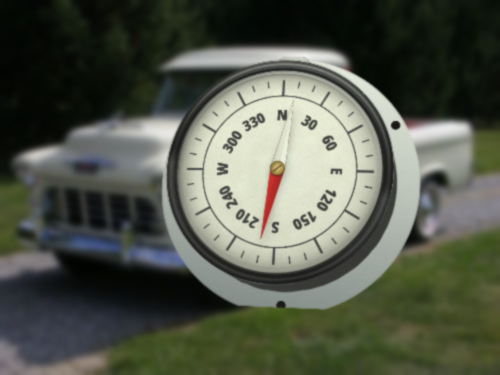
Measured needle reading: 190,°
